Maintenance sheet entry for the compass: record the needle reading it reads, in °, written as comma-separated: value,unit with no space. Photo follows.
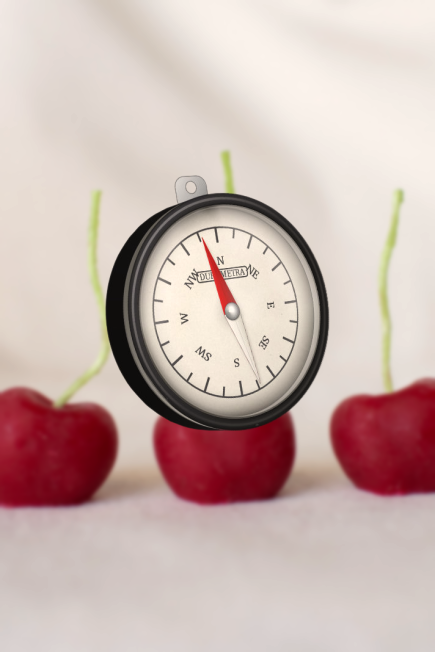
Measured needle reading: 345,°
